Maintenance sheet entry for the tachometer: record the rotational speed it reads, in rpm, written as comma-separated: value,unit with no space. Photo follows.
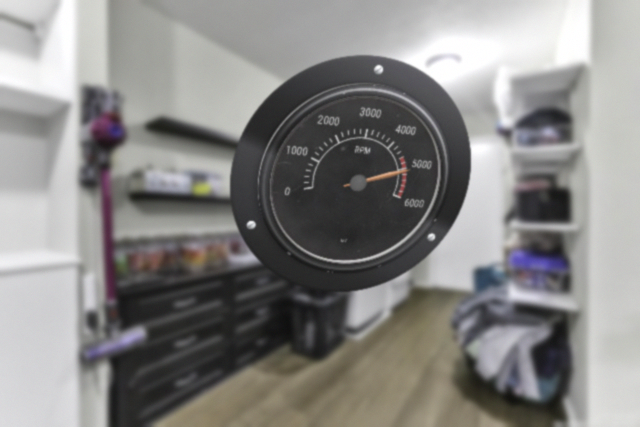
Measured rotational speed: 5000,rpm
